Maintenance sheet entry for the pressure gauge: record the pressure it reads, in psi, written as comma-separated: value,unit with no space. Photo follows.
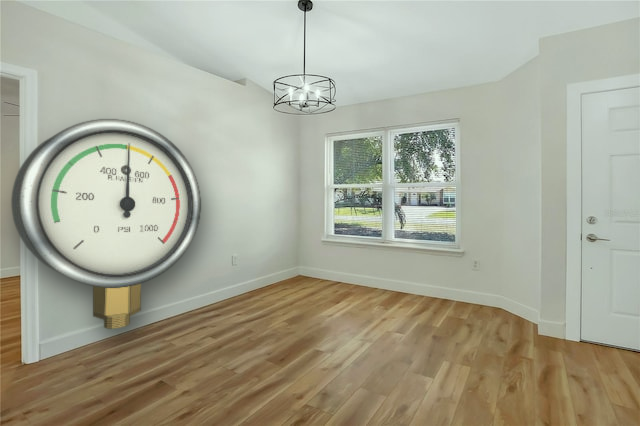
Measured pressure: 500,psi
